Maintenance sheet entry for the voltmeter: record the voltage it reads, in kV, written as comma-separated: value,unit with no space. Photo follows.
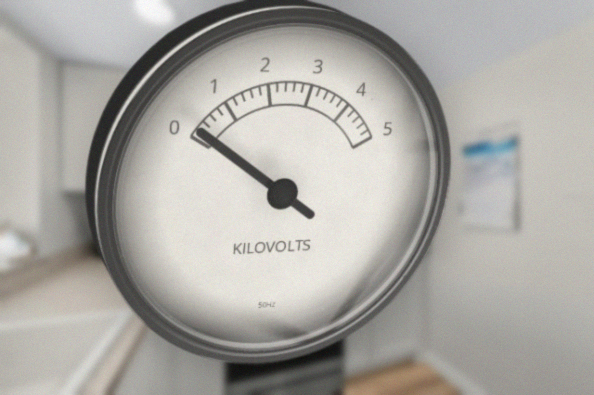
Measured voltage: 0.2,kV
